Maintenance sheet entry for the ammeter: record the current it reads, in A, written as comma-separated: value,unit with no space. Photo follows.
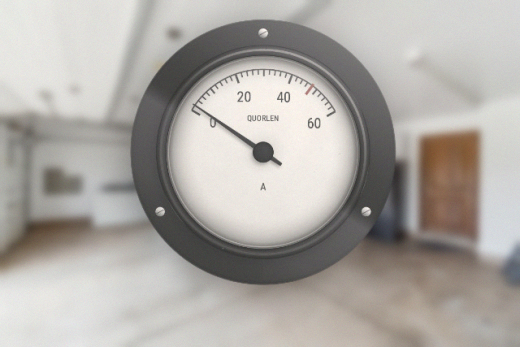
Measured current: 2,A
